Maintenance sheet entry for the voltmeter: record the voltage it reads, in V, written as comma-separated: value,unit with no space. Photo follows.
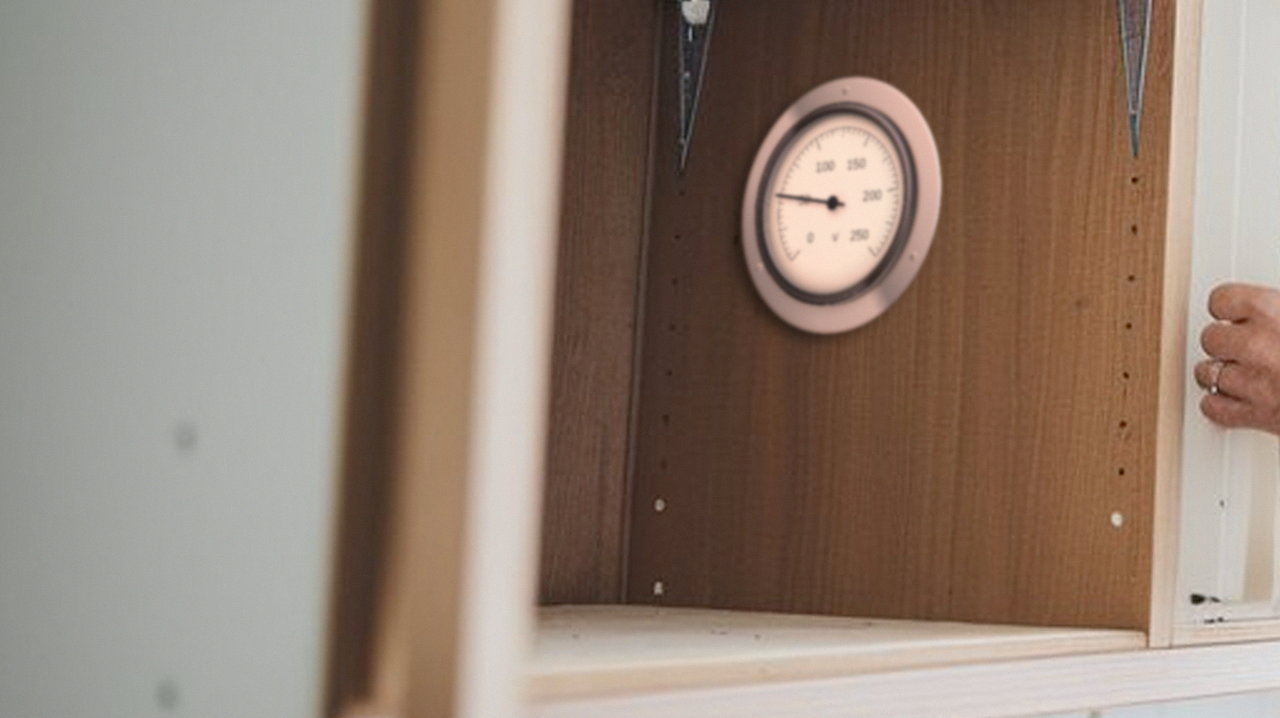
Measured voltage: 50,V
